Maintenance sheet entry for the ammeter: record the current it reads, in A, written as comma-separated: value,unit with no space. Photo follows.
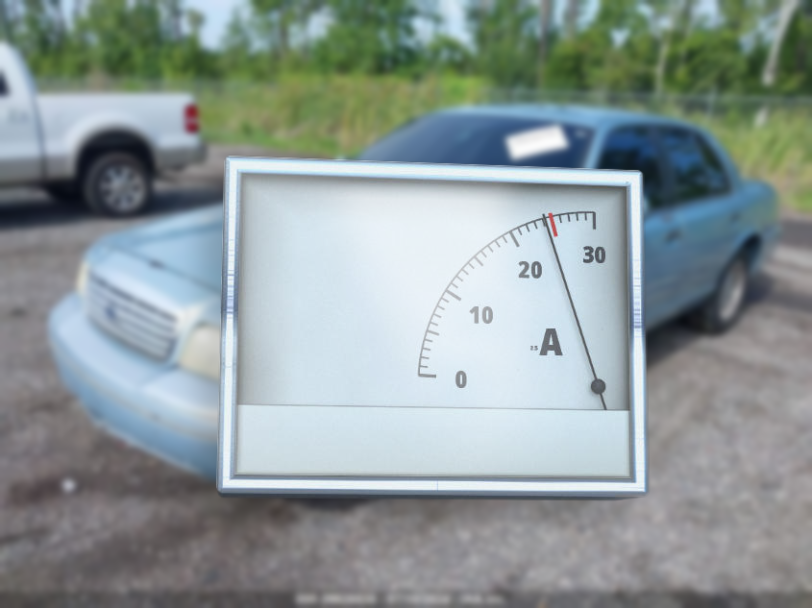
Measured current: 24,A
